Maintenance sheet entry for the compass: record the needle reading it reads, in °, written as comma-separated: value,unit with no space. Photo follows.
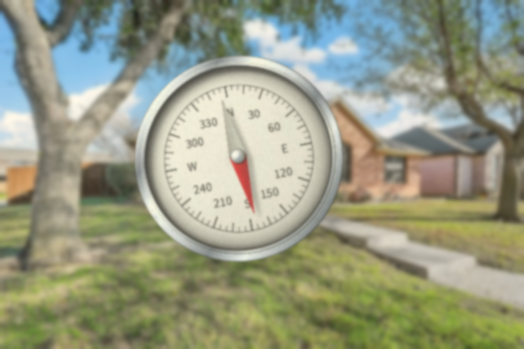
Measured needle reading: 175,°
